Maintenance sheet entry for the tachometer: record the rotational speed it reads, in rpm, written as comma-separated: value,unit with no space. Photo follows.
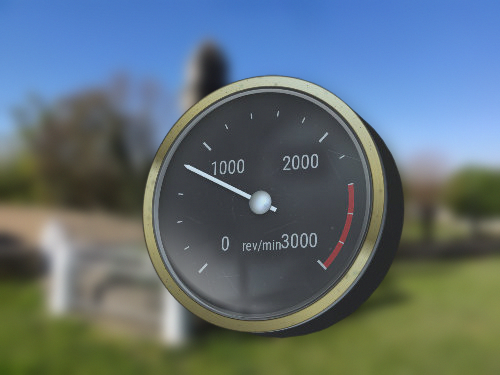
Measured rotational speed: 800,rpm
